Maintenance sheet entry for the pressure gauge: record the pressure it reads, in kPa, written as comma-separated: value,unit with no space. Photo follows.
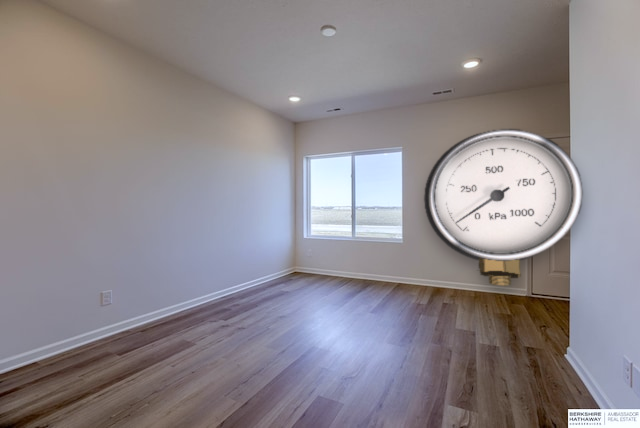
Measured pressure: 50,kPa
